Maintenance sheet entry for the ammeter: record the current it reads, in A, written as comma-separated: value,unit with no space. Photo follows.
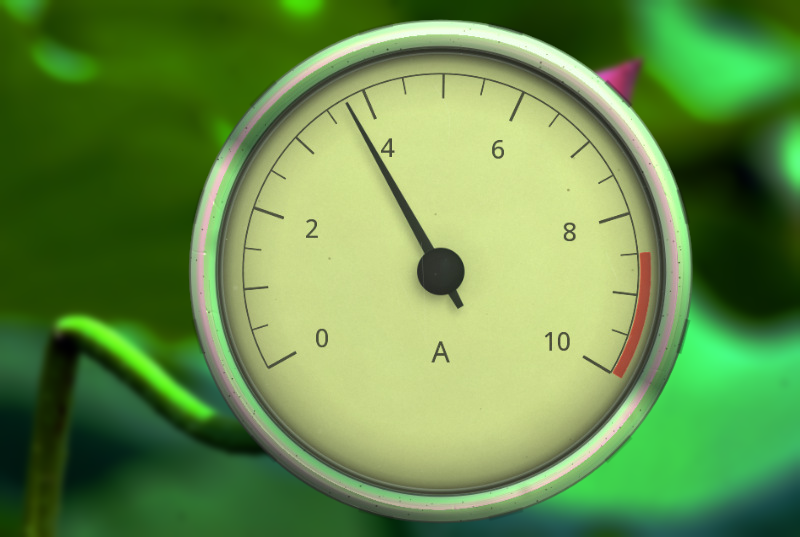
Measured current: 3.75,A
